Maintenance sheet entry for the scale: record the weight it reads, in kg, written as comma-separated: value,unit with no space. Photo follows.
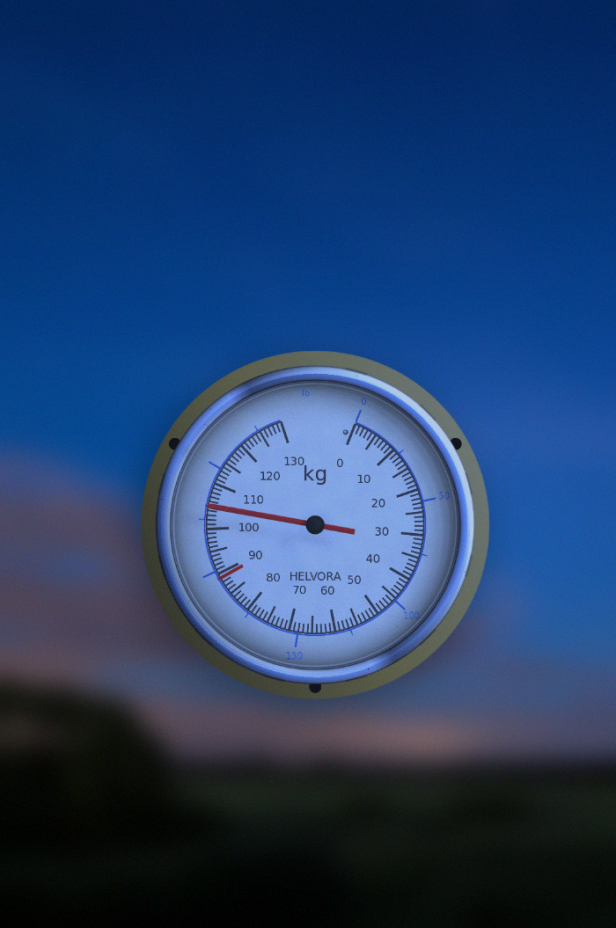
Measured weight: 105,kg
